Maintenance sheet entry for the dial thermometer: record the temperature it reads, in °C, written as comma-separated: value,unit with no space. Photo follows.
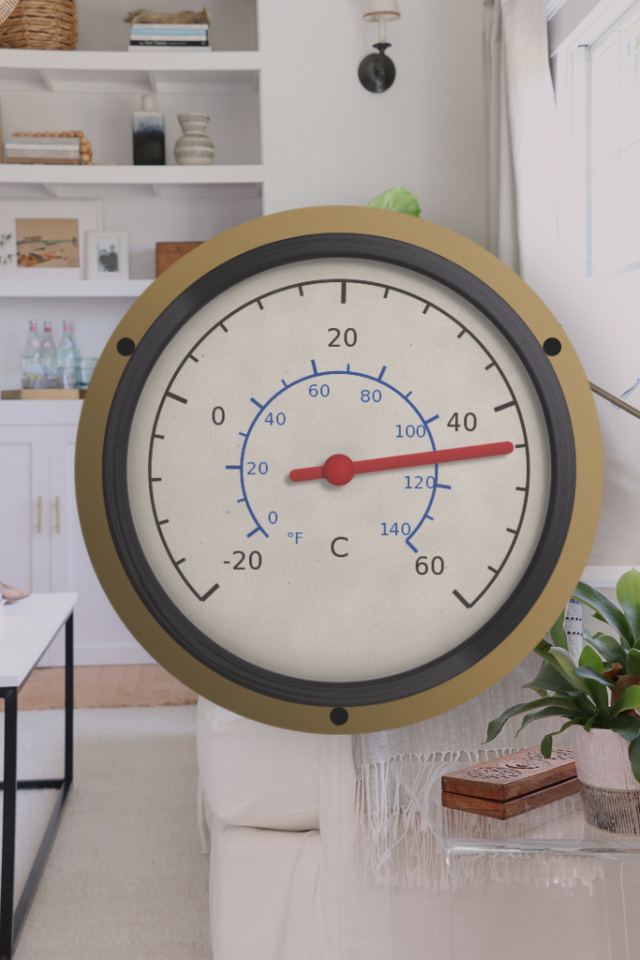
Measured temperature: 44,°C
